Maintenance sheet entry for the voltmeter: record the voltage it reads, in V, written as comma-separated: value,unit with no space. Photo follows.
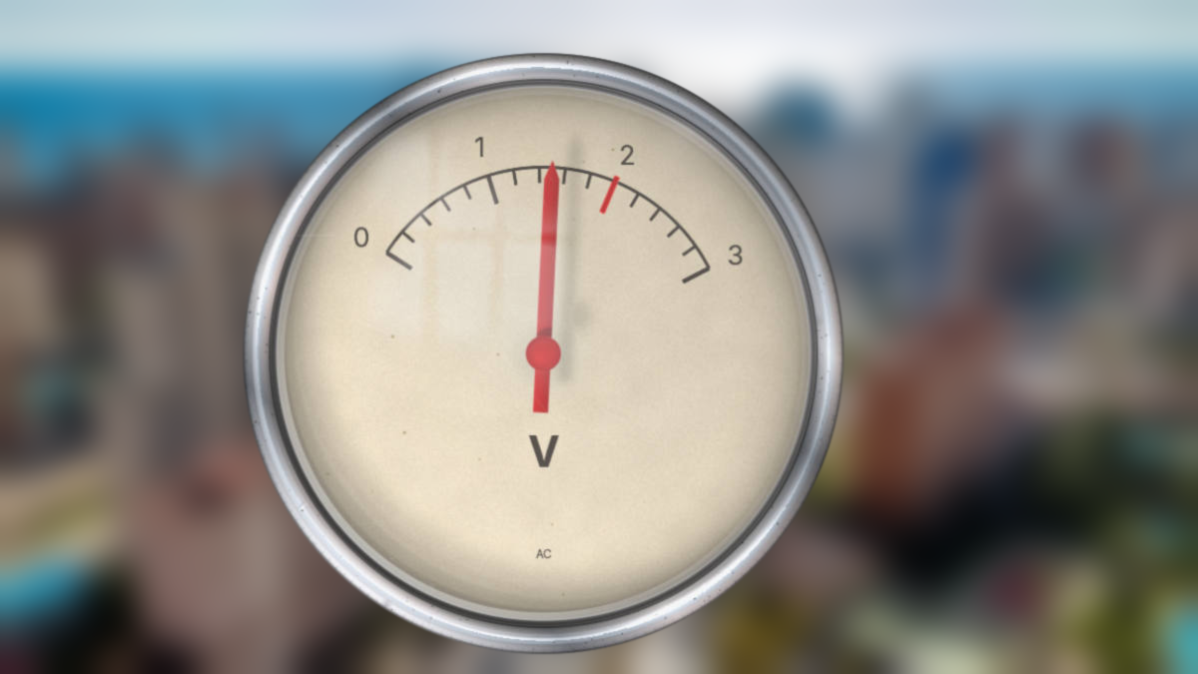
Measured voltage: 1.5,V
